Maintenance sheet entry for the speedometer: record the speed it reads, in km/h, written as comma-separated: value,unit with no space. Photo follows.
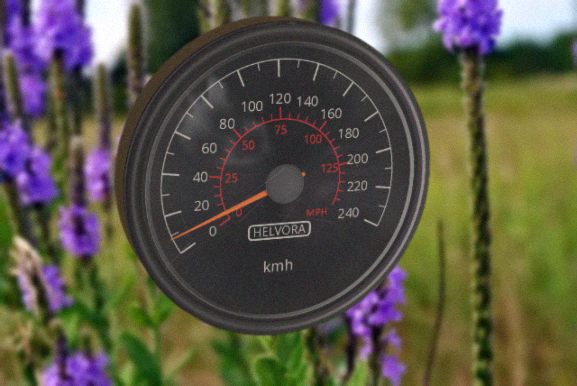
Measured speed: 10,km/h
